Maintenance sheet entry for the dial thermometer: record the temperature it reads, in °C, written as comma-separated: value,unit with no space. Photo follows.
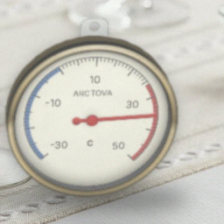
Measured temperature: 35,°C
